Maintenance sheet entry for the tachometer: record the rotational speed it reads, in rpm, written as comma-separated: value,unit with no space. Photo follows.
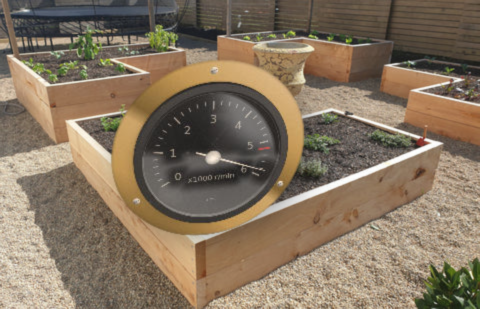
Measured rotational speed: 5800,rpm
